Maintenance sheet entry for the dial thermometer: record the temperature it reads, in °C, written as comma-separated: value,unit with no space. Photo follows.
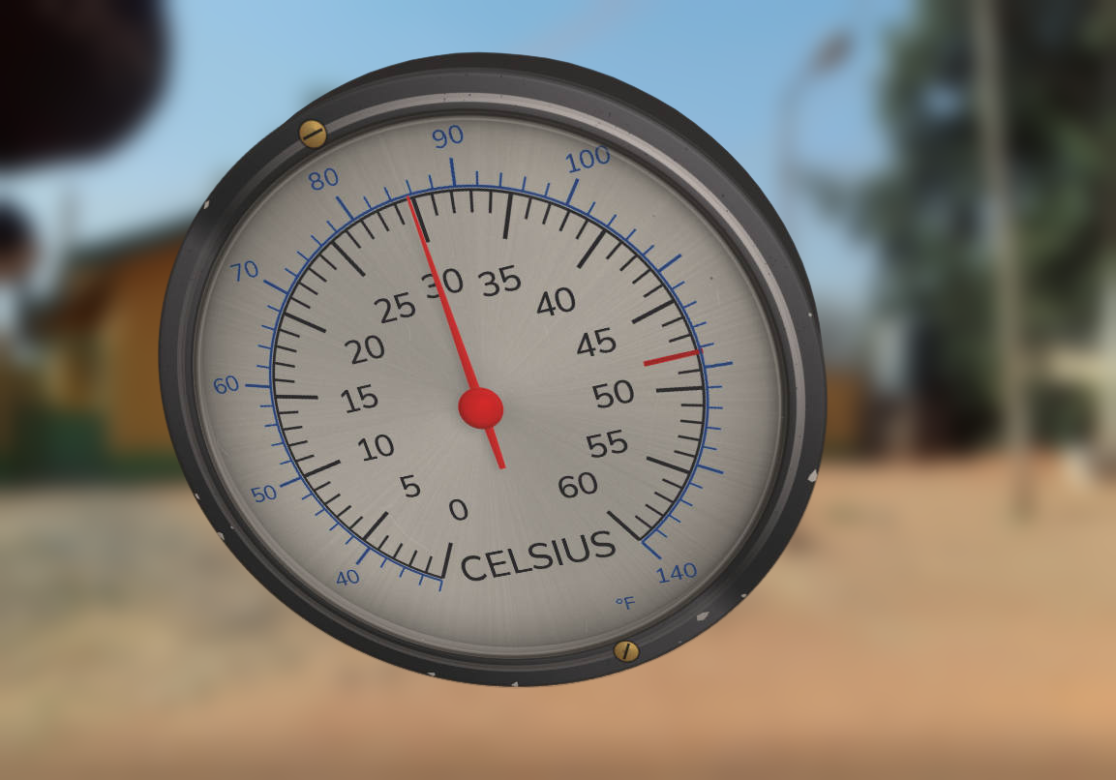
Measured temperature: 30,°C
